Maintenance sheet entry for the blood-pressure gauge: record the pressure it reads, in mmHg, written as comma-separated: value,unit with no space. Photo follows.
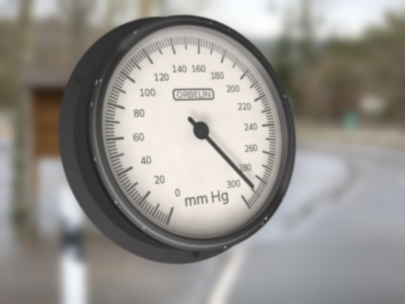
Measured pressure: 290,mmHg
